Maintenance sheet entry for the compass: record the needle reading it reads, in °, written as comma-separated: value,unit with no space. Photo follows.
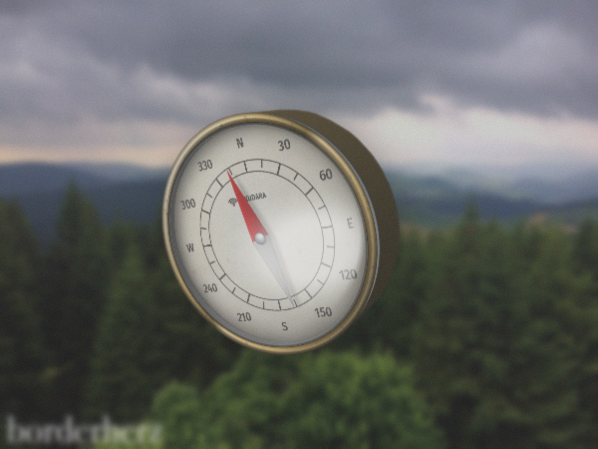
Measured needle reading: 345,°
